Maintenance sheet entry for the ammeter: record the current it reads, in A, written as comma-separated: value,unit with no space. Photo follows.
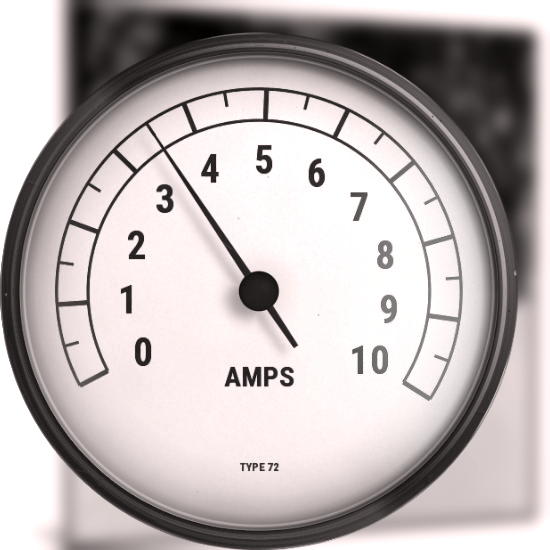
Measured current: 3.5,A
